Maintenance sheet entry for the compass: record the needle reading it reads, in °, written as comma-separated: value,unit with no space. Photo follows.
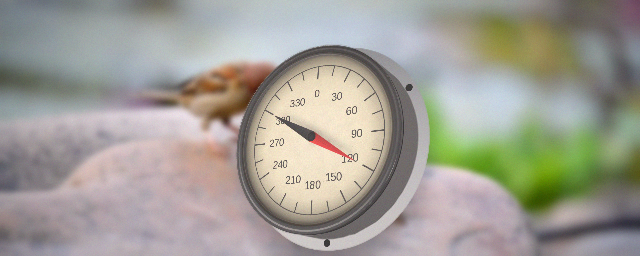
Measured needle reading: 120,°
